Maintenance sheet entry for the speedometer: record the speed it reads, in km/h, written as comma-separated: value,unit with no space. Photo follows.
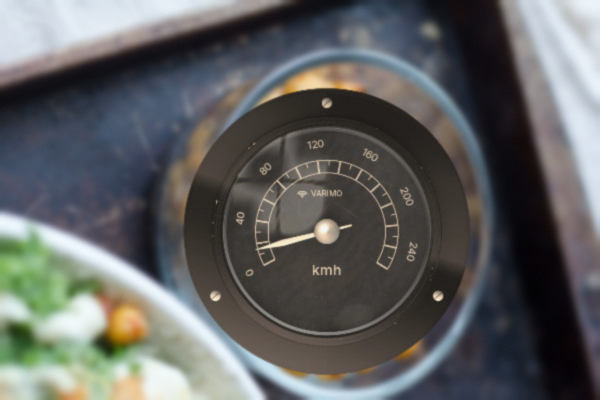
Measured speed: 15,km/h
